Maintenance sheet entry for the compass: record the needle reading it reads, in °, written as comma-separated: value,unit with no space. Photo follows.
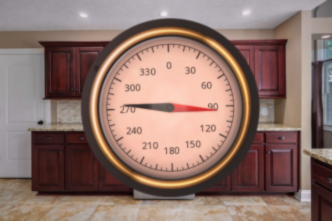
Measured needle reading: 95,°
